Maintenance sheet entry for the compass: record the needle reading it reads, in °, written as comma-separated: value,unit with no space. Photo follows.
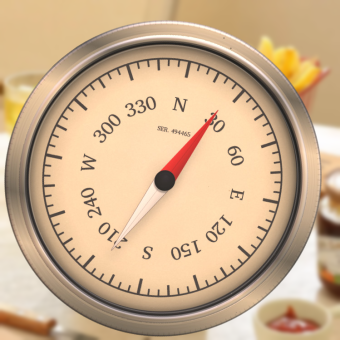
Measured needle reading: 25,°
